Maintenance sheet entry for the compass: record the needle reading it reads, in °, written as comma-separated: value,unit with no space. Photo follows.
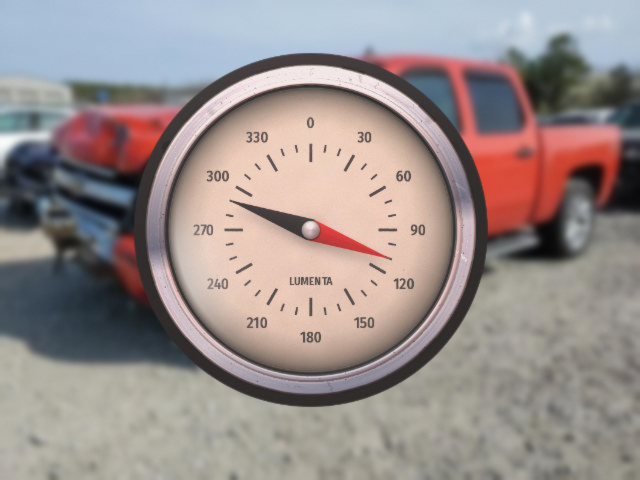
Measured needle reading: 110,°
